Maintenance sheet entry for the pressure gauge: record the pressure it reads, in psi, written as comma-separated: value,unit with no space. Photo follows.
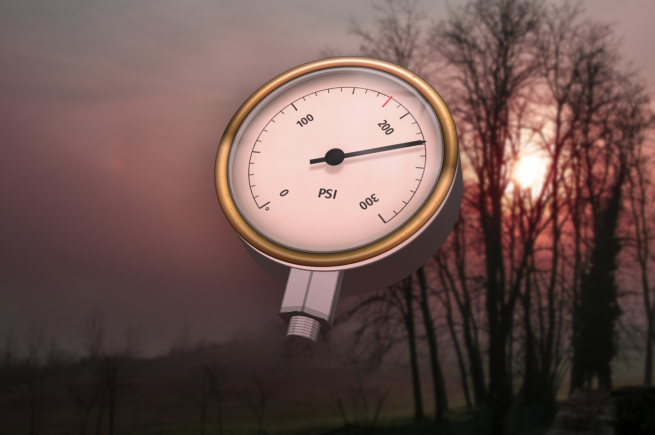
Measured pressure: 230,psi
